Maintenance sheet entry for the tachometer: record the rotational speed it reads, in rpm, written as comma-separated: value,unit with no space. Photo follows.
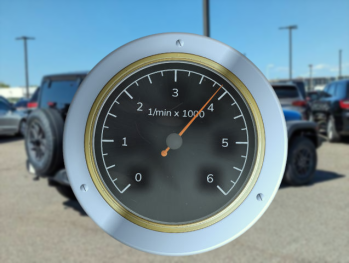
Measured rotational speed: 3875,rpm
